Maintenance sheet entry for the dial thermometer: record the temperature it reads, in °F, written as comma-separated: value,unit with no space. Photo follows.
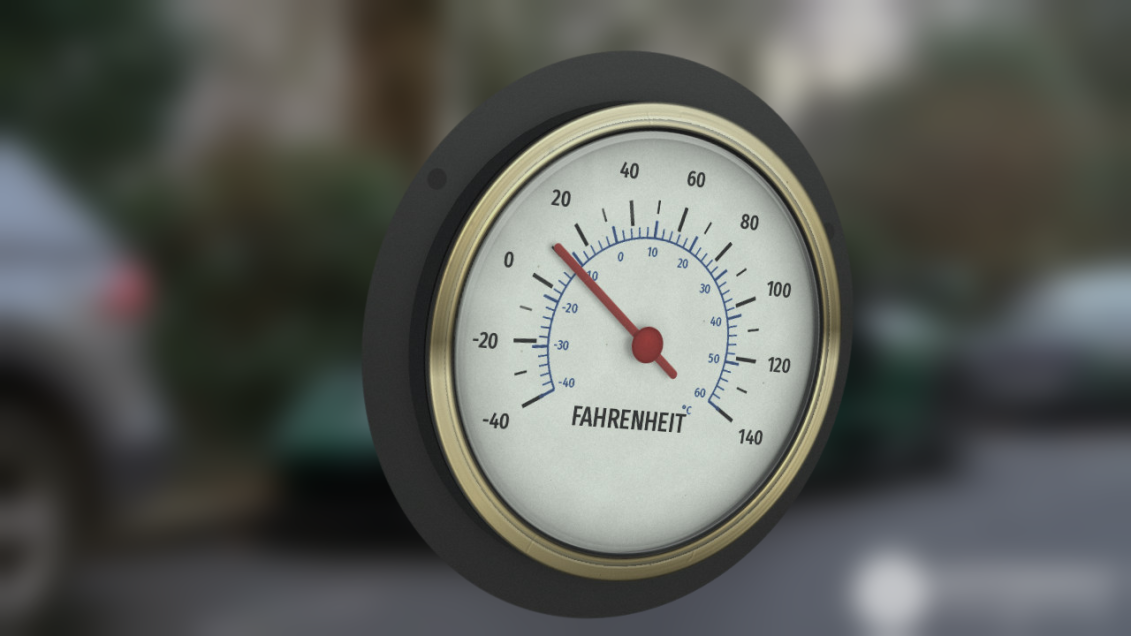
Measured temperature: 10,°F
